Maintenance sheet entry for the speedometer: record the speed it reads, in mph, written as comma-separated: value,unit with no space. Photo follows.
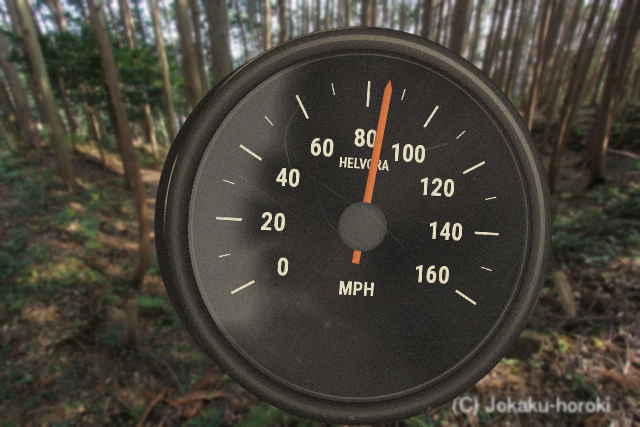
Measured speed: 85,mph
